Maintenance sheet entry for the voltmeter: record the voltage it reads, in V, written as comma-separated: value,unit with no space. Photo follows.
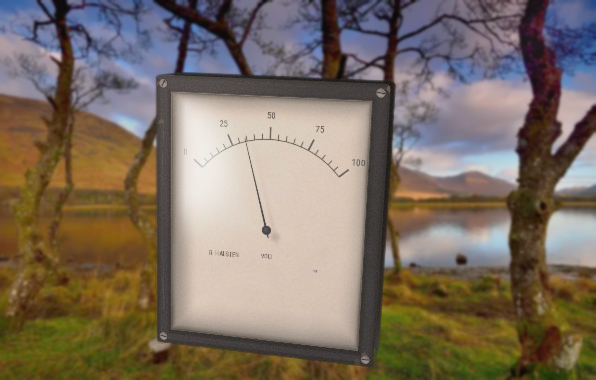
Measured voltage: 35,V
